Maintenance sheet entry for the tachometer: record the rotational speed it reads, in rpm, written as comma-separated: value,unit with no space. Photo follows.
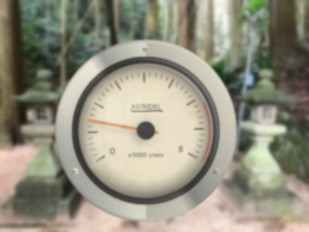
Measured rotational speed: 1400,rpm
